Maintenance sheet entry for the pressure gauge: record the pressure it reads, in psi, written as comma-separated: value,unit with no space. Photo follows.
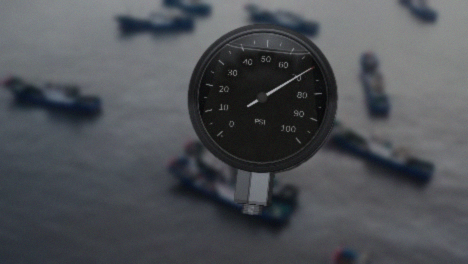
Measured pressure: 70,psi
